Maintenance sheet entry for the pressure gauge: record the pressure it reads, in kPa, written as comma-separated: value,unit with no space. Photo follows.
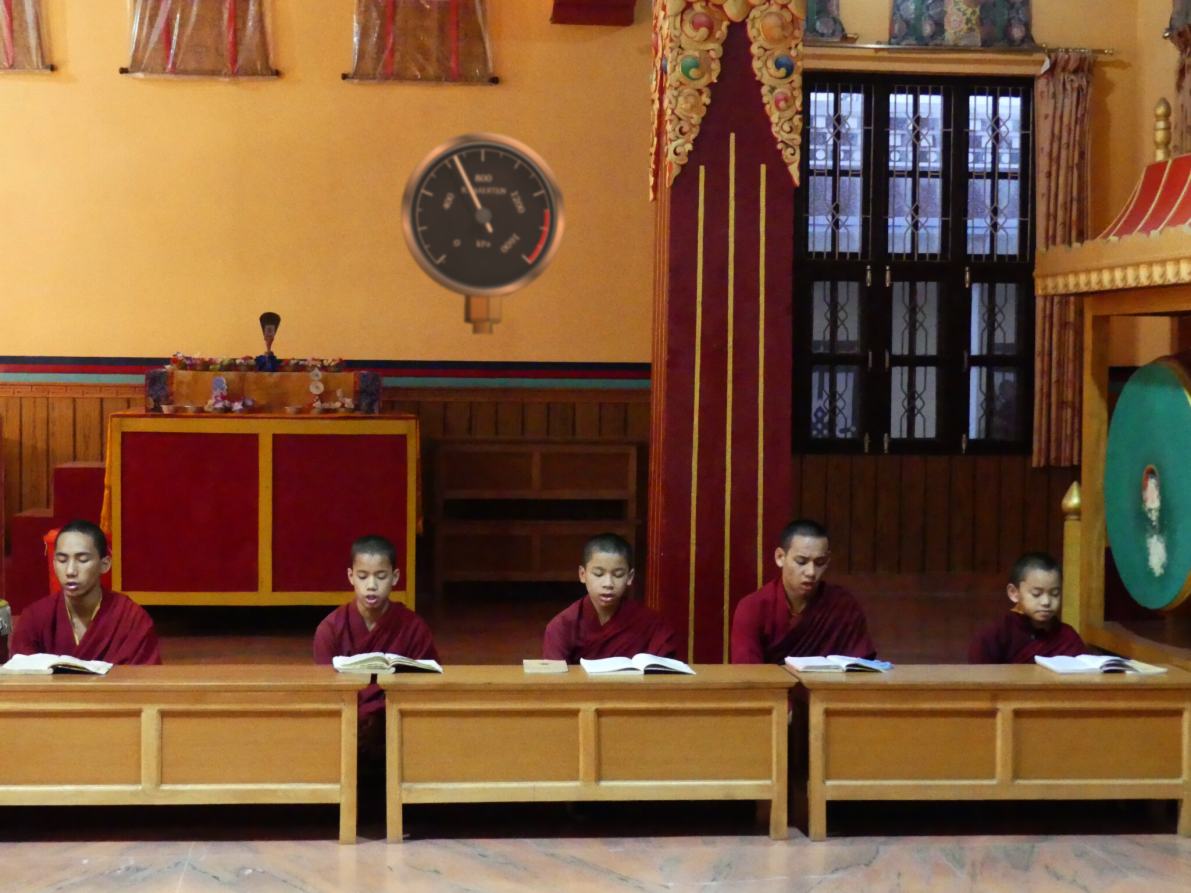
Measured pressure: 650,kPa
